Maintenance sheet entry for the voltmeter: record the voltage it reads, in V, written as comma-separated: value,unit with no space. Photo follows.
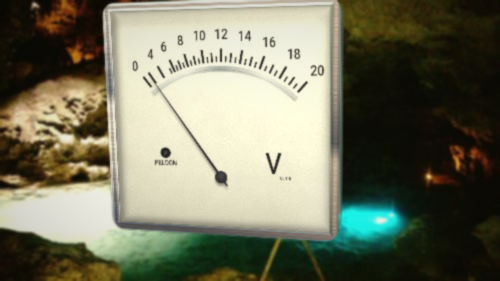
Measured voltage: 2,V
